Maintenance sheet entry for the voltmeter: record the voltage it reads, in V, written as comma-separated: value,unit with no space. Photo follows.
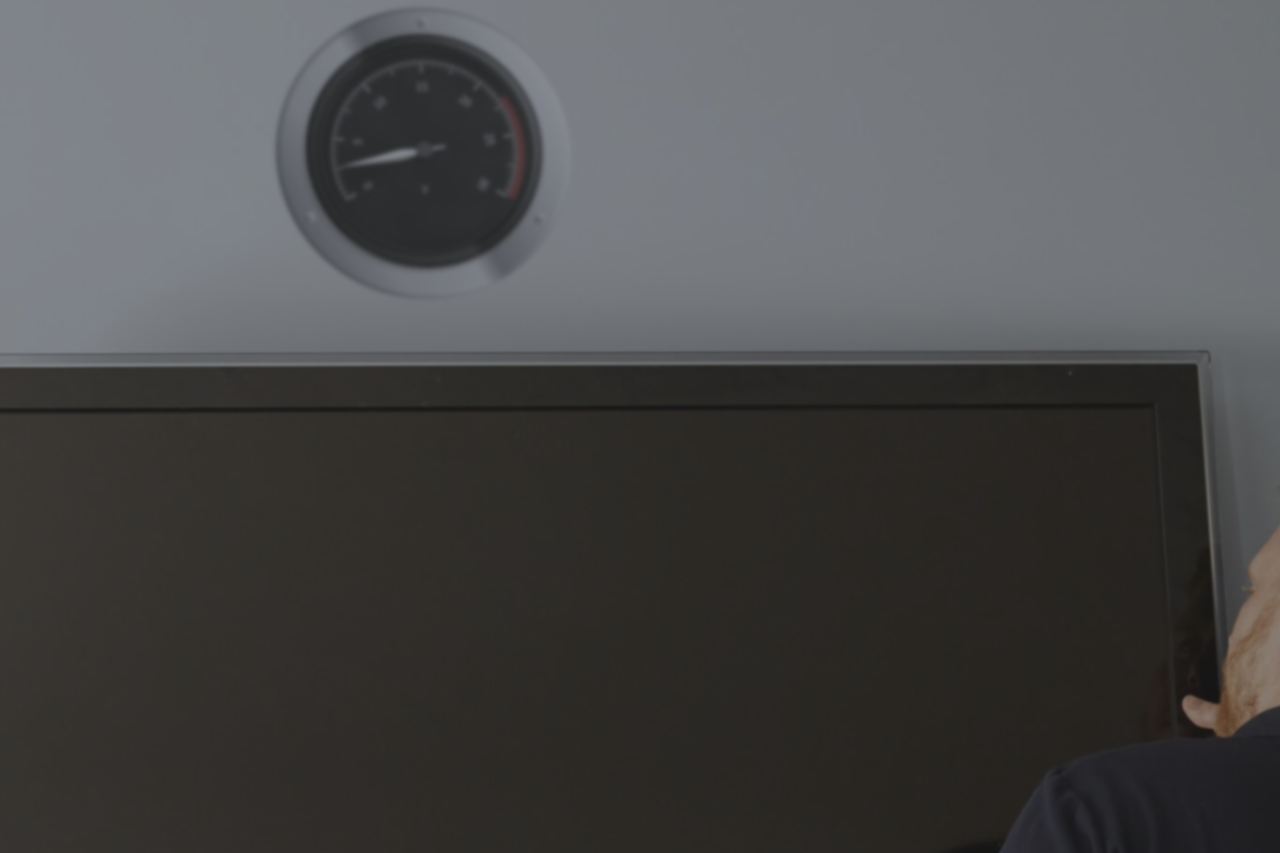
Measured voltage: 2.5,V
